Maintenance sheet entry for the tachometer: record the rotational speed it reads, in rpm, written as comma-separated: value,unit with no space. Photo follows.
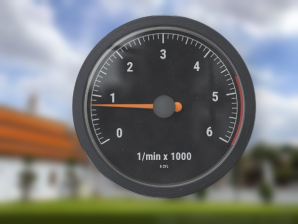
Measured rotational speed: 800,rpm
